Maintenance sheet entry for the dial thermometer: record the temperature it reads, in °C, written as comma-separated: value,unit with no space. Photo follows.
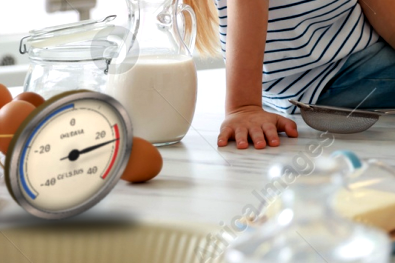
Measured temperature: 25,°C
